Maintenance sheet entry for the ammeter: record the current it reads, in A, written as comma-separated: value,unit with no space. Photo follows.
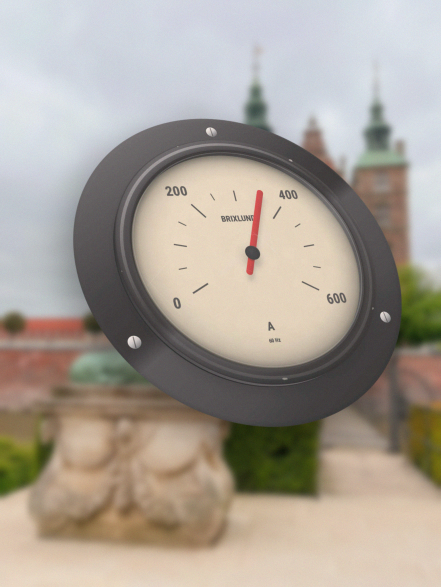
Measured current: 350,A
